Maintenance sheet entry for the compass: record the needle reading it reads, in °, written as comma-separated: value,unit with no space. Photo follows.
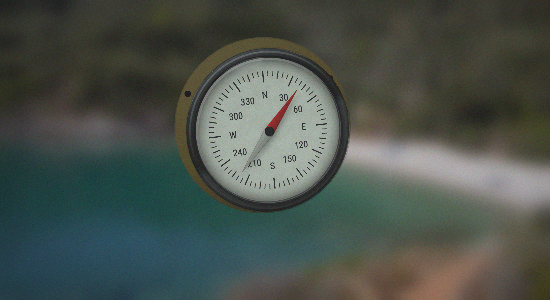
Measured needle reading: 40,°
